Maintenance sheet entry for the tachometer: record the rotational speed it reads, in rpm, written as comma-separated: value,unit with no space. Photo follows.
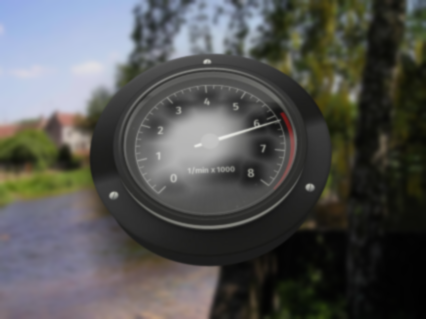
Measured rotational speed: 6200,rpm
